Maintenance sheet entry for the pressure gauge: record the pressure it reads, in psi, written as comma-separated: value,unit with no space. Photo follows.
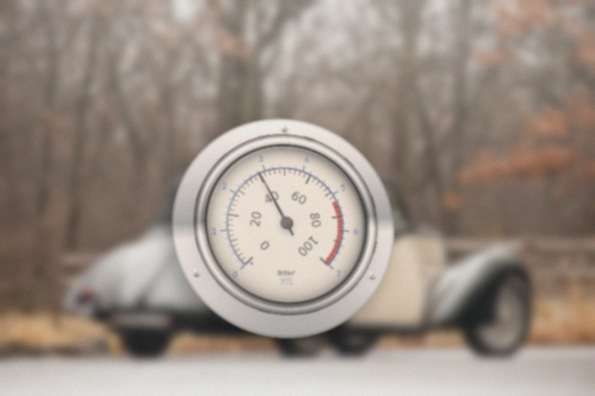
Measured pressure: 40,psi
